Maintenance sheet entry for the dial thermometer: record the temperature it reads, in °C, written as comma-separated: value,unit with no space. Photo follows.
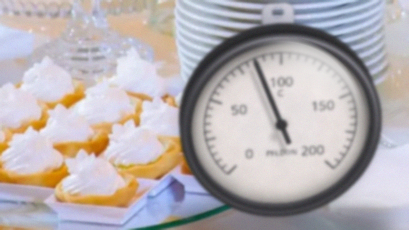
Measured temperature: 85,°C
